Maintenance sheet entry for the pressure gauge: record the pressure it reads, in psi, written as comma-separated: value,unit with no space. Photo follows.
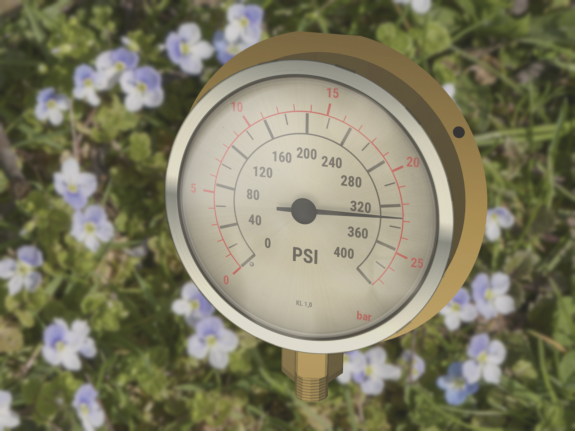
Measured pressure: 330,psi
